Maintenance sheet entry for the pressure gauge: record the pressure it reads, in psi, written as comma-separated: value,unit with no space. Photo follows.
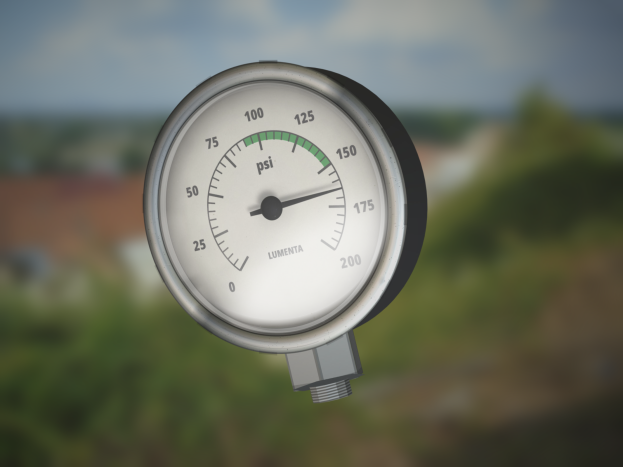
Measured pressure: 165,psi
